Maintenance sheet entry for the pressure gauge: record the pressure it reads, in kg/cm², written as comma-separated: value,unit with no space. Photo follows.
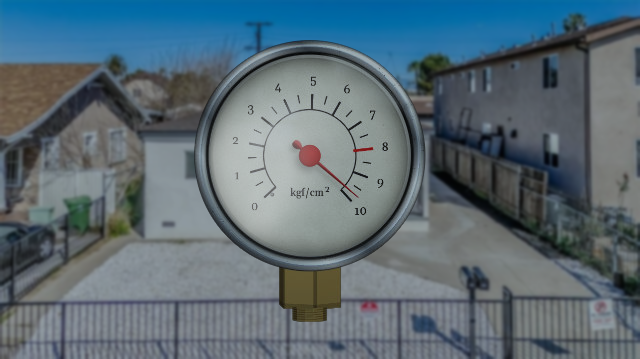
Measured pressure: 9.75,kg/cm²
